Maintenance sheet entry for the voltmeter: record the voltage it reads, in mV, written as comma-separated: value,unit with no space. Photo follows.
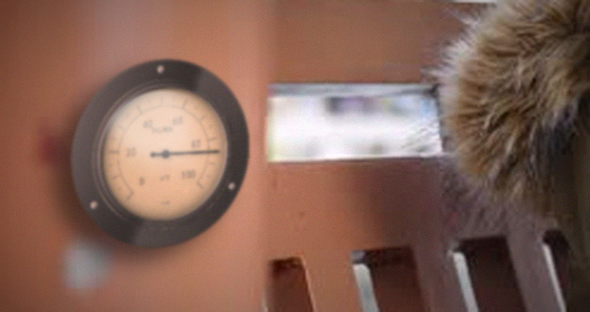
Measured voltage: 85,mV
